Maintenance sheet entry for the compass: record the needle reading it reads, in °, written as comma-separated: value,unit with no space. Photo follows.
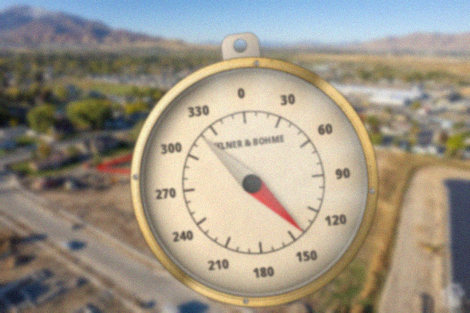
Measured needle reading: 140,°
